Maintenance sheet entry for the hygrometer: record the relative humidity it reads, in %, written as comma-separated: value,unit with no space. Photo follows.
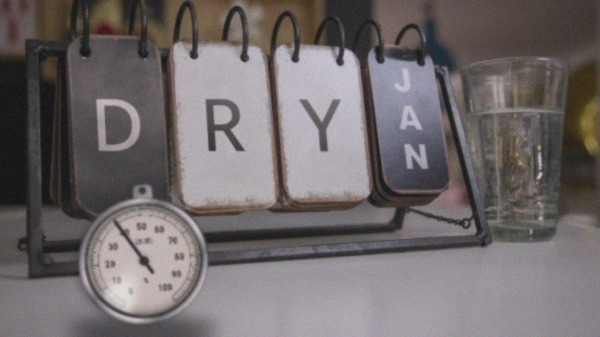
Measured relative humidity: 40,%
